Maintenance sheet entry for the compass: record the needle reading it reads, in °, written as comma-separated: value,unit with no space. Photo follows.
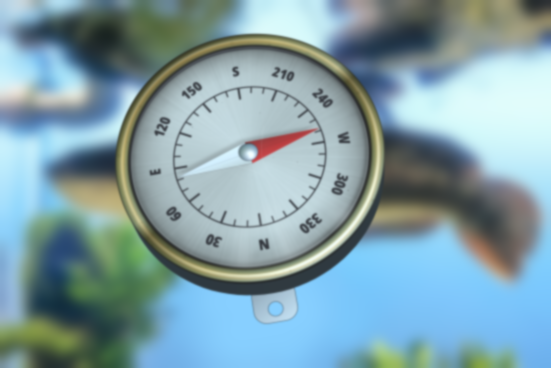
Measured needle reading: 260,°
